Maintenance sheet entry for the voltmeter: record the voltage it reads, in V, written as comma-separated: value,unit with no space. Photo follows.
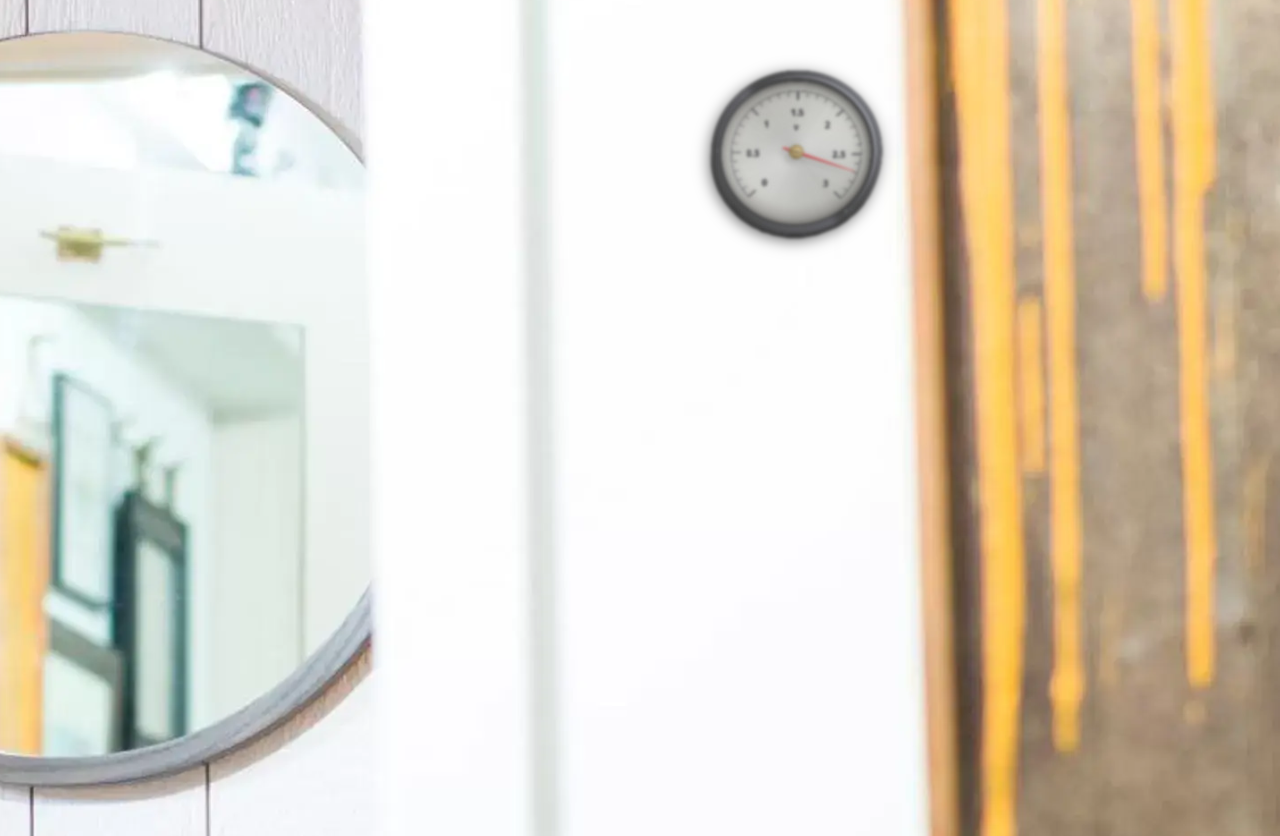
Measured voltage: 2.7,V
